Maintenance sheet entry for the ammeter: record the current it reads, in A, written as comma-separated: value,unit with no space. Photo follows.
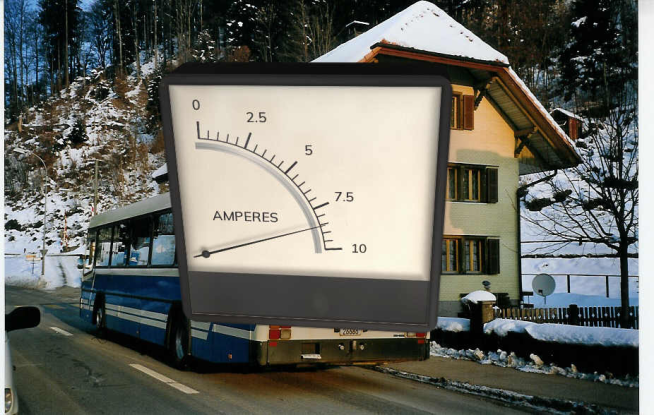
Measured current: 8.5,A
